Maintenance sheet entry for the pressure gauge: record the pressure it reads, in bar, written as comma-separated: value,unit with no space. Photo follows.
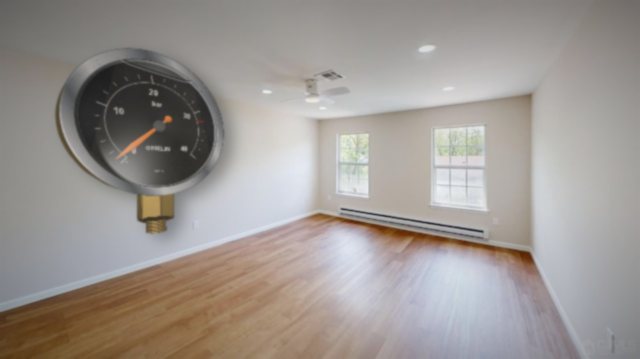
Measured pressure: 1,bar
